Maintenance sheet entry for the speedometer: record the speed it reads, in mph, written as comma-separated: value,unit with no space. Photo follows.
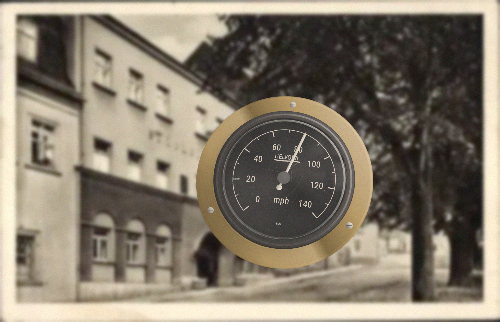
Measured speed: 80,mph
